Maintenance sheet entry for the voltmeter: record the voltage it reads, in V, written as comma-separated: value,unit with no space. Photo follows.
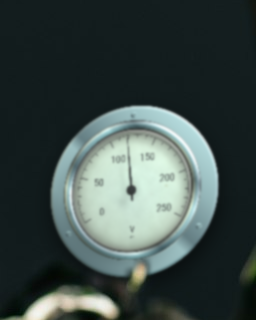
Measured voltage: 120,V
